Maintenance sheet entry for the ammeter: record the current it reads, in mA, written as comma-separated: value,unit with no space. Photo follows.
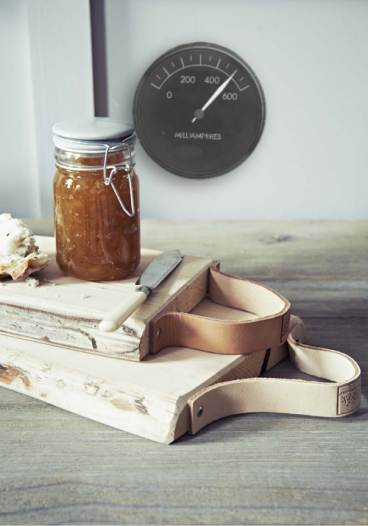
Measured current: 500,mA
